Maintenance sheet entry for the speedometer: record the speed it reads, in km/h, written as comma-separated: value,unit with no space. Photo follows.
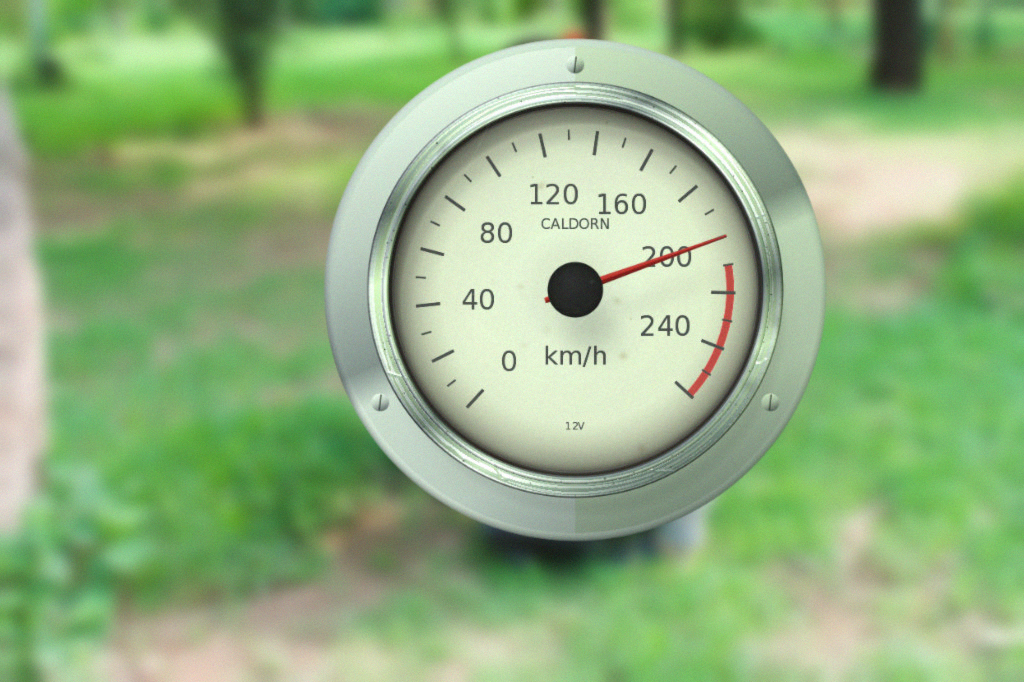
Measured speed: 200,km/h
